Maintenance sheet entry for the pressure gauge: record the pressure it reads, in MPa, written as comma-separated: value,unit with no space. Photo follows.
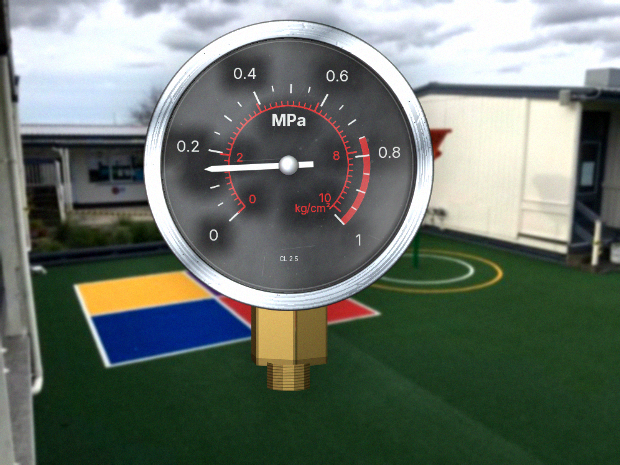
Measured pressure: 0.15,MPa
